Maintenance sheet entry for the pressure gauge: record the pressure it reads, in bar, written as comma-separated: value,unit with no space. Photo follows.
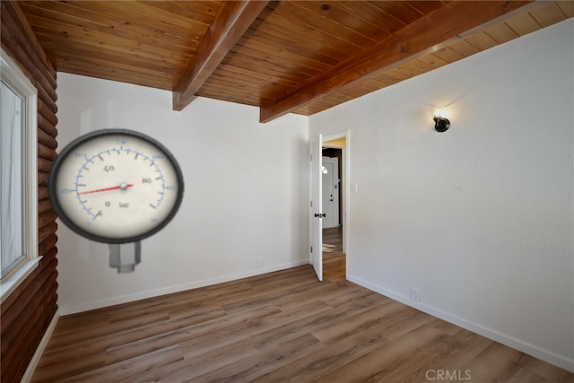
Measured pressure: 15,bar
